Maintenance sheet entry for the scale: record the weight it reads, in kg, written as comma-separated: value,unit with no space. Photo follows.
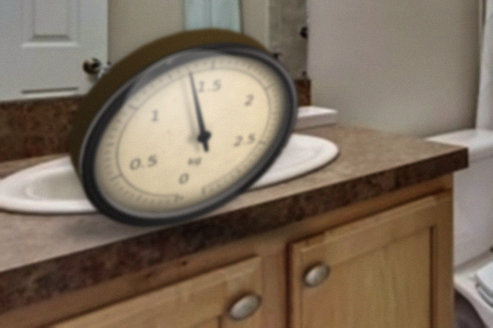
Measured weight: 1.35,kg
